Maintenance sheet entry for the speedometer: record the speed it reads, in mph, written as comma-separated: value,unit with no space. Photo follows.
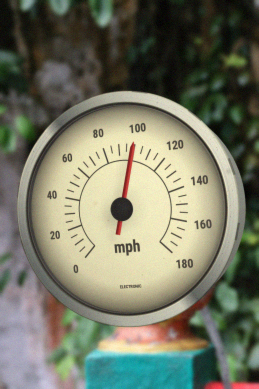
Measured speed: 100,mph
